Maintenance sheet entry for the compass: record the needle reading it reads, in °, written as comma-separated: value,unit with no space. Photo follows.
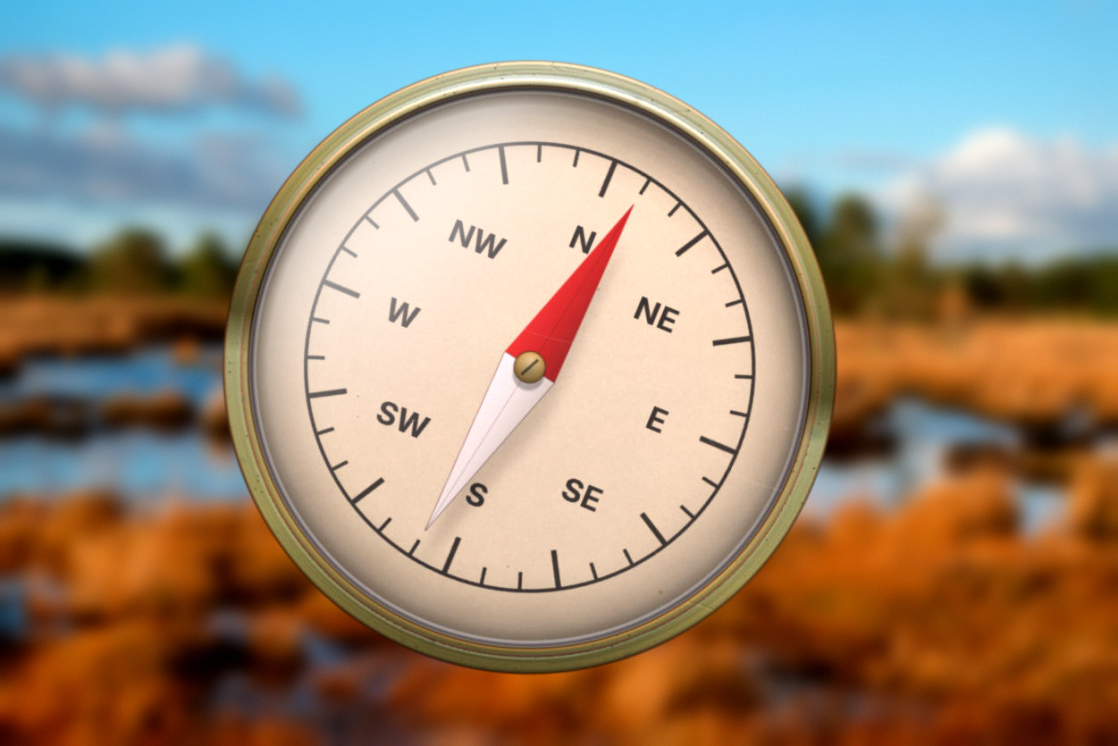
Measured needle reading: 10,°
